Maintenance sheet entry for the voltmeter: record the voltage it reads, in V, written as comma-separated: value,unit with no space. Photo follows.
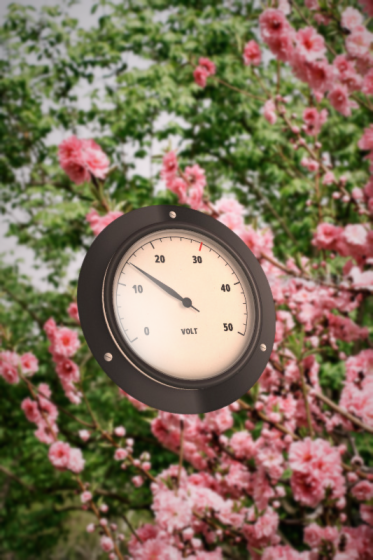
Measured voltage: 14,V
